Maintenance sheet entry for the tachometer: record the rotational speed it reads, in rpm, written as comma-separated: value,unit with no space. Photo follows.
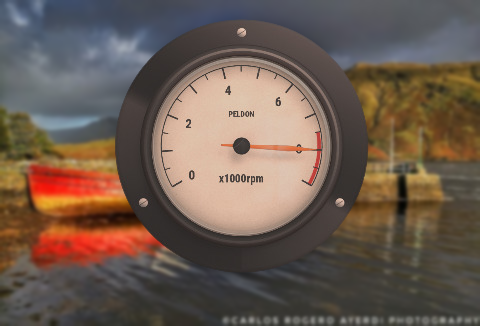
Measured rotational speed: 8000,rpm
